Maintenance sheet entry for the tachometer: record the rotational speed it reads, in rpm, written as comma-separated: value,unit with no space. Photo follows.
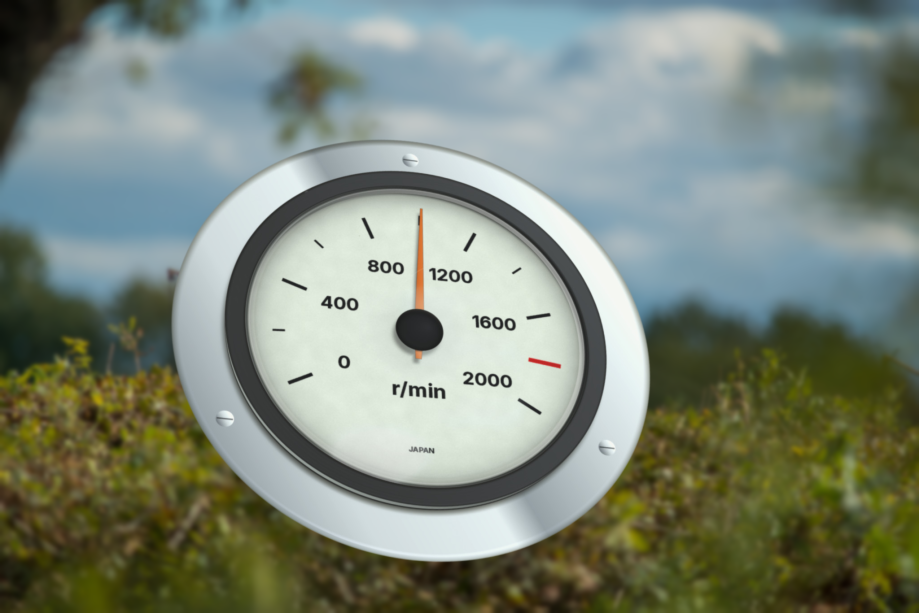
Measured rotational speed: 1000,rpm
